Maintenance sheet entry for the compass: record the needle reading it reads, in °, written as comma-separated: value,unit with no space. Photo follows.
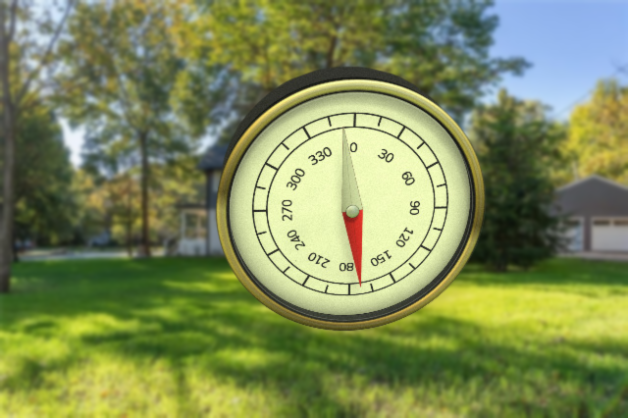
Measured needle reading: 172.5,°
